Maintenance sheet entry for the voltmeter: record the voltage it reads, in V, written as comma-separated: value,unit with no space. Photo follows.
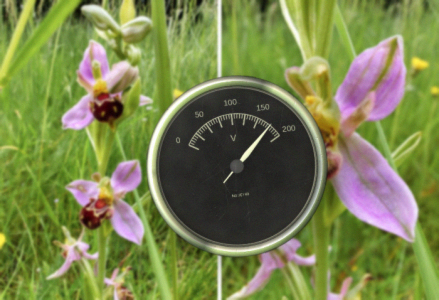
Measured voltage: 175,V
